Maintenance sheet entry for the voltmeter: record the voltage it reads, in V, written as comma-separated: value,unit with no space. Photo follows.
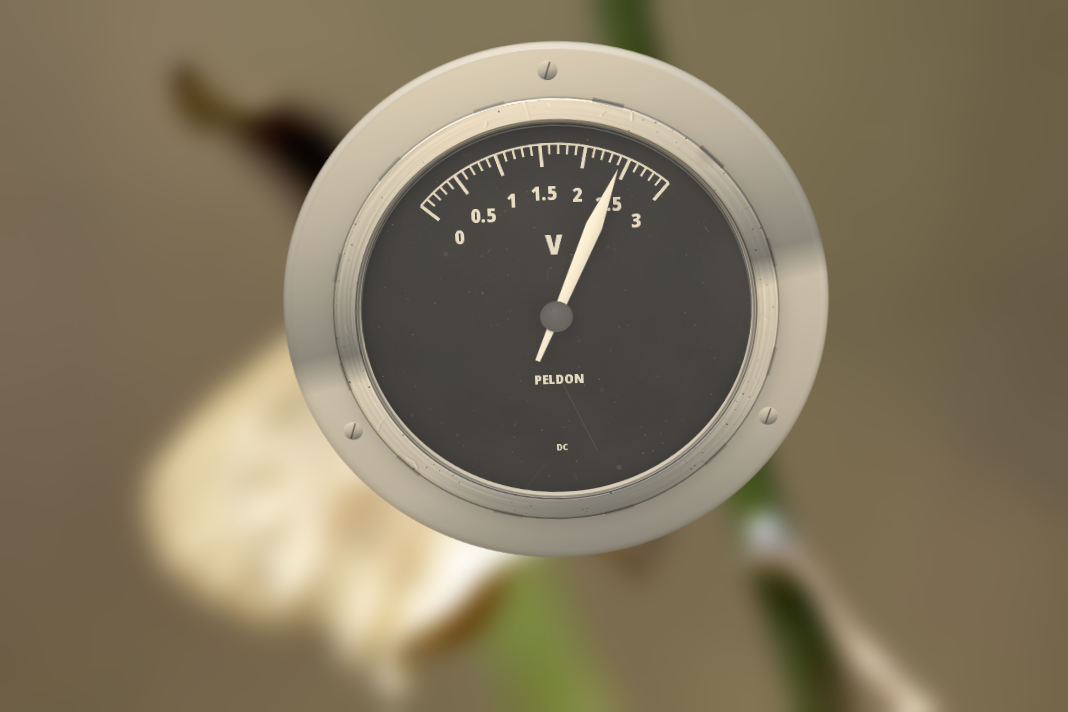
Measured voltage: 2.4,V
